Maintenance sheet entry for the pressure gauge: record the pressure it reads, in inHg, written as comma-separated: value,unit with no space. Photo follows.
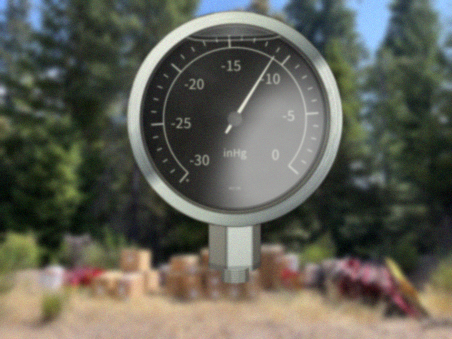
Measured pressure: -11,inHg
